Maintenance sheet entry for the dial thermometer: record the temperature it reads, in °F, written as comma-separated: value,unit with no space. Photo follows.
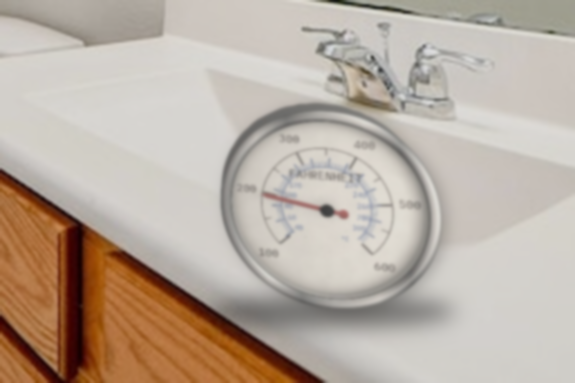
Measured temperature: 200,°F
